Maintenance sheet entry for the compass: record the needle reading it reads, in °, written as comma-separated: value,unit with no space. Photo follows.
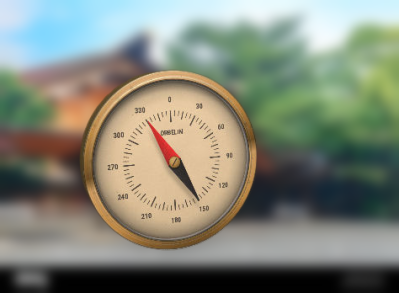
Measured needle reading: 330,°
